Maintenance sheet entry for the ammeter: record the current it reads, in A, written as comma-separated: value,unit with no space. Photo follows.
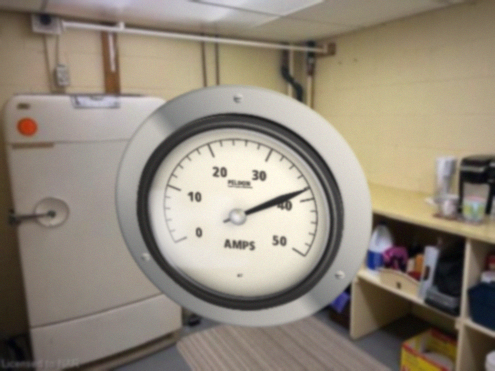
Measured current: 38,A
